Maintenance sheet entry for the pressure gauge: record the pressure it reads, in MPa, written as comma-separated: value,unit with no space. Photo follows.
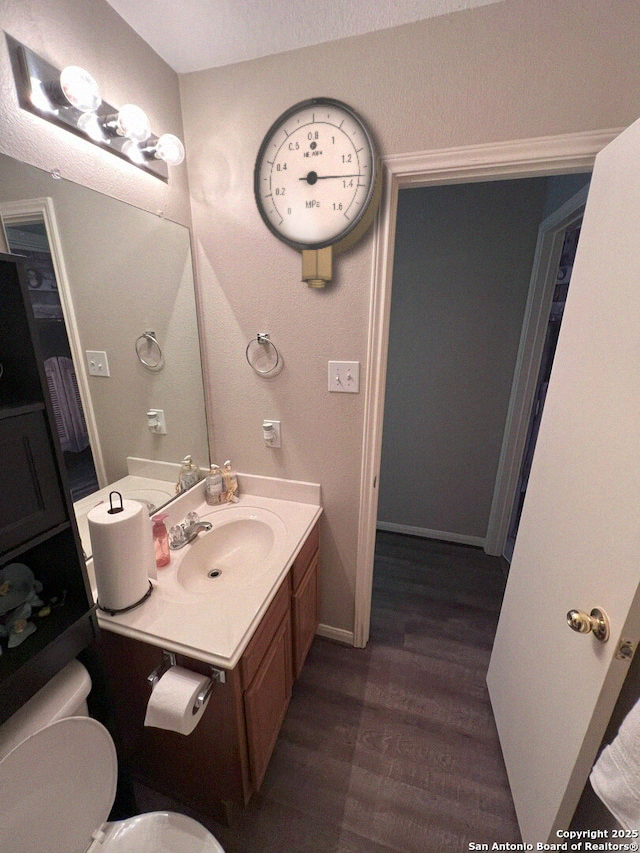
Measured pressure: 1.35,MPa
